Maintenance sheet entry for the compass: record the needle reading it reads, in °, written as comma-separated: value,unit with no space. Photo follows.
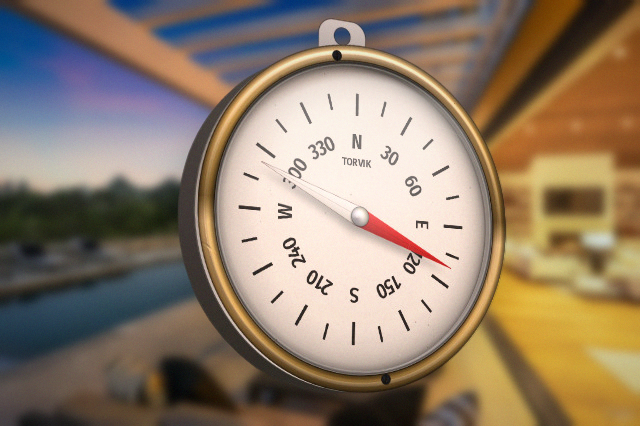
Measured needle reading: 112.5,°
